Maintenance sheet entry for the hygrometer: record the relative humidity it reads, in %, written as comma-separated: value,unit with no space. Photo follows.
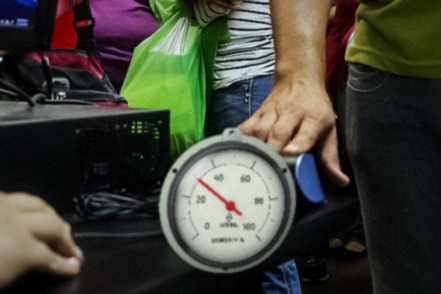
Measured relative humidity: 30,%
